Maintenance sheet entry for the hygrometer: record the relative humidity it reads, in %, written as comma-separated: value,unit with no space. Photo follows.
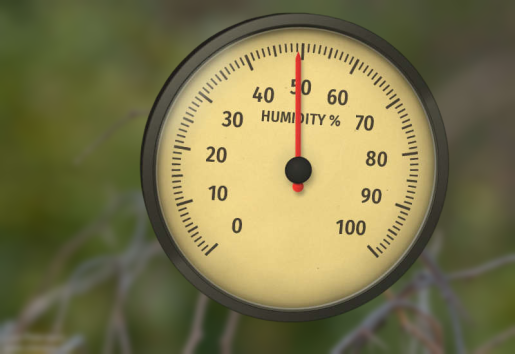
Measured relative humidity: 49,%
